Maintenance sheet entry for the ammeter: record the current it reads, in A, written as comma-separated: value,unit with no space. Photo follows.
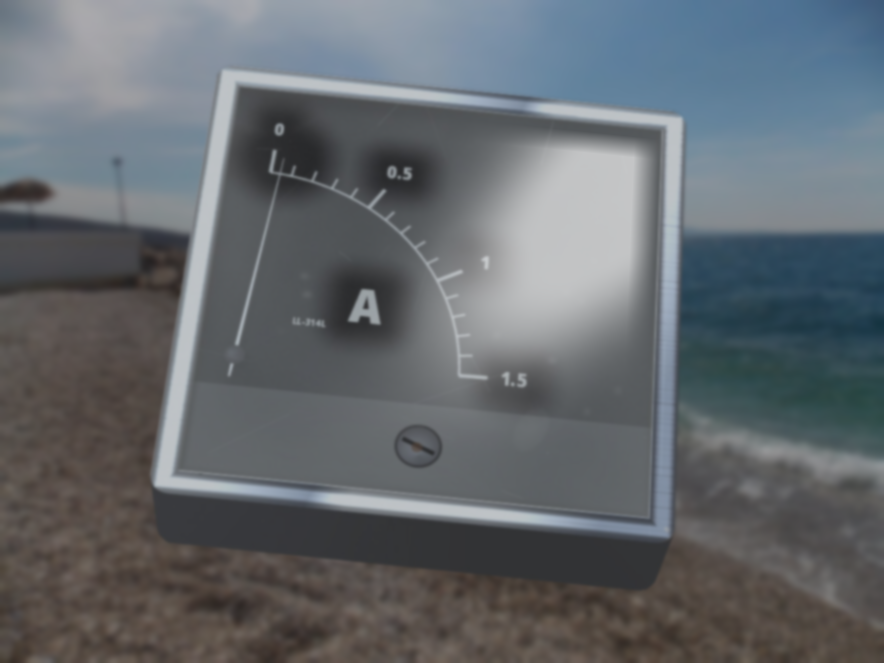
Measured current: 0.05,A
